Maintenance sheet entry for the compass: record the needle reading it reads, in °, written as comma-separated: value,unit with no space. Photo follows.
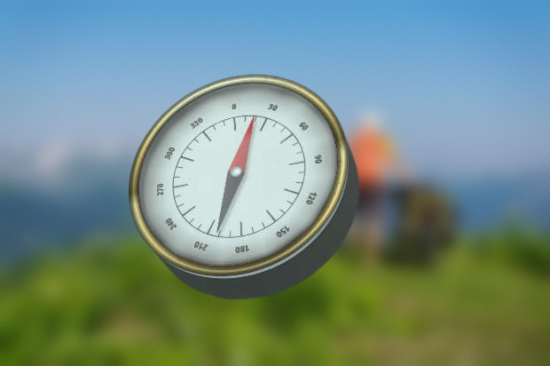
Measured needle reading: 20,°
